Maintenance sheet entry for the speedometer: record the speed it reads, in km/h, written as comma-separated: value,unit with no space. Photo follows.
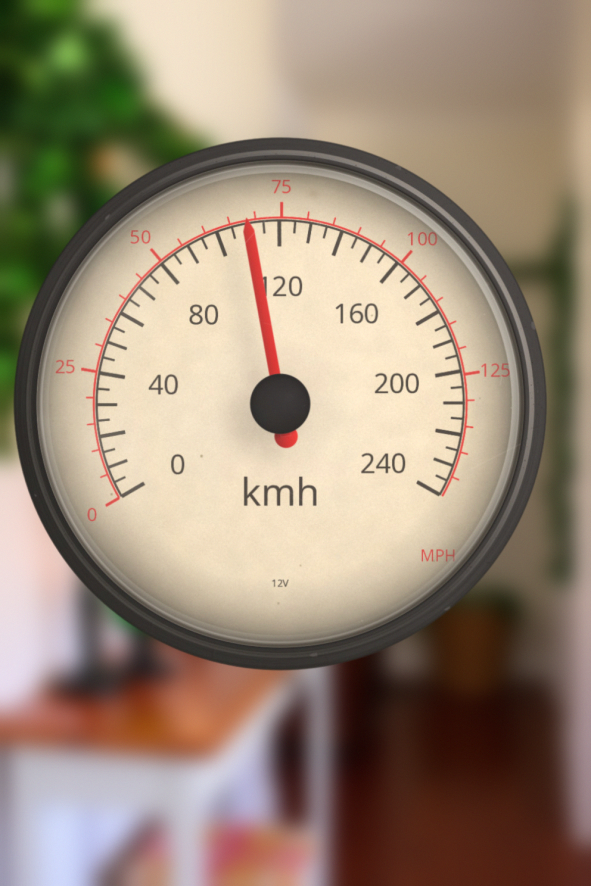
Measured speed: 110,km/h
